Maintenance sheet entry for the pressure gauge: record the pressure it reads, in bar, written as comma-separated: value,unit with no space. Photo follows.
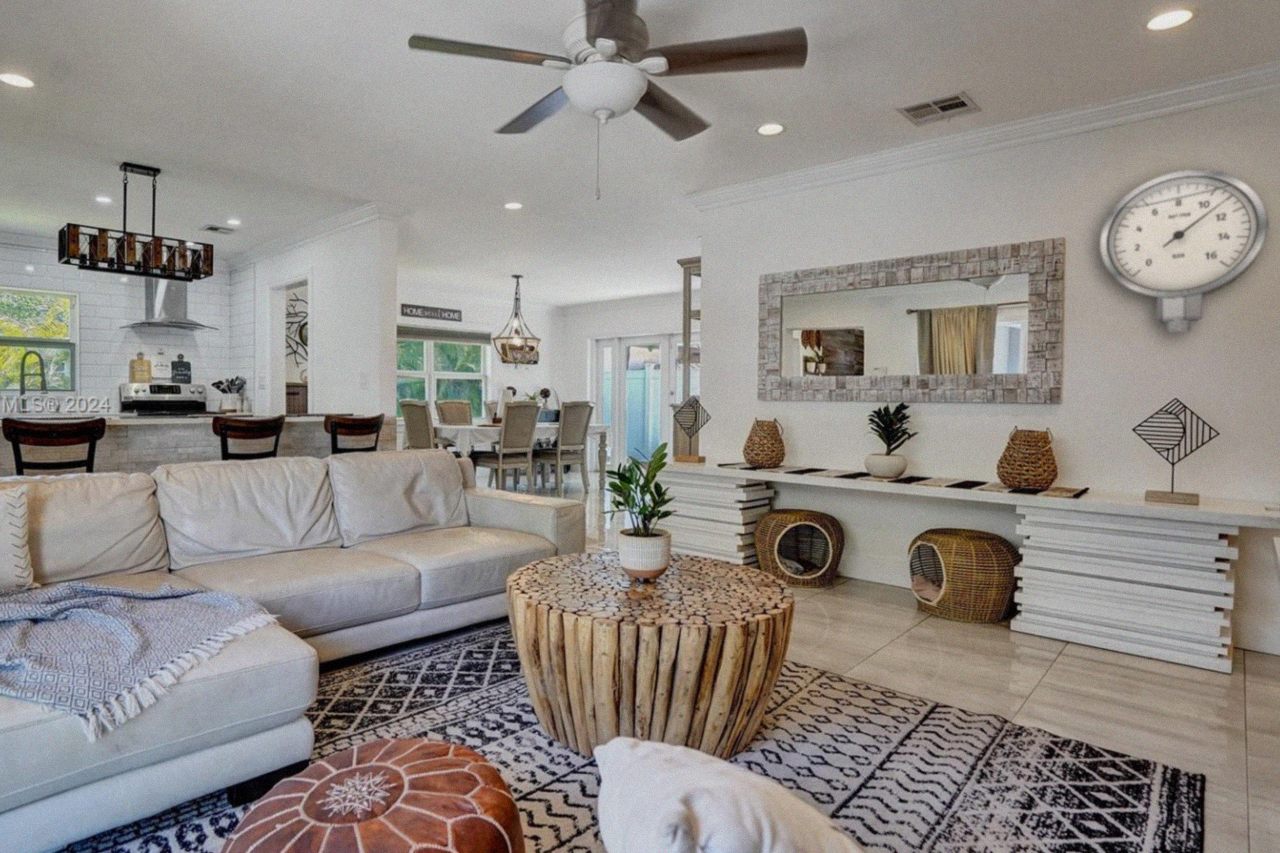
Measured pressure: 11,bar
